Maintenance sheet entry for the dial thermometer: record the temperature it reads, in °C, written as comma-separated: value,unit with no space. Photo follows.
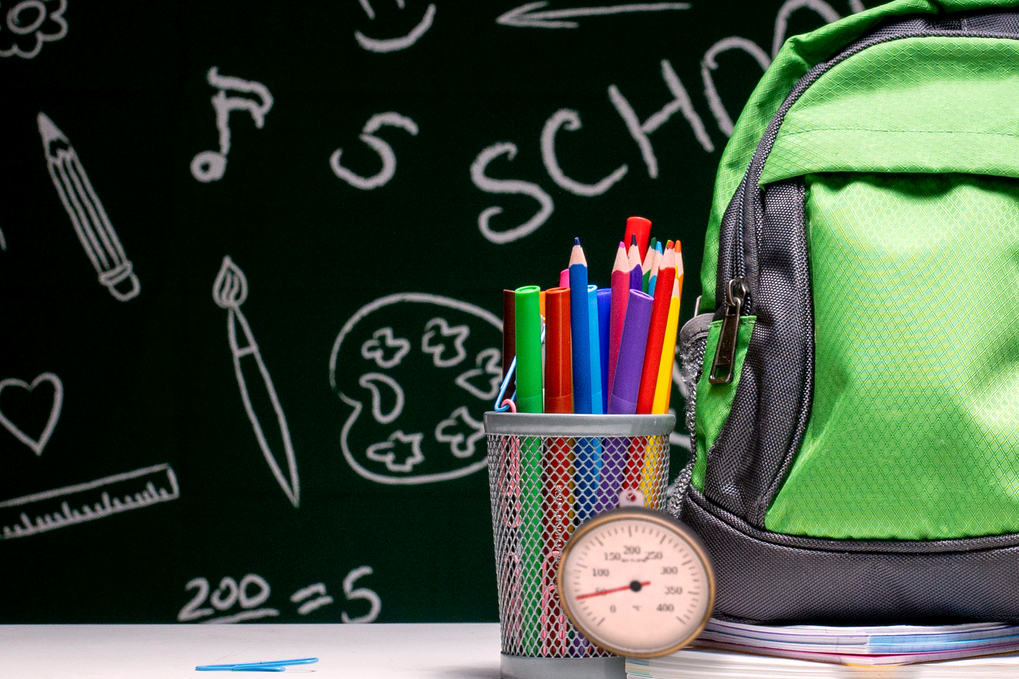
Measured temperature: 50,°C
